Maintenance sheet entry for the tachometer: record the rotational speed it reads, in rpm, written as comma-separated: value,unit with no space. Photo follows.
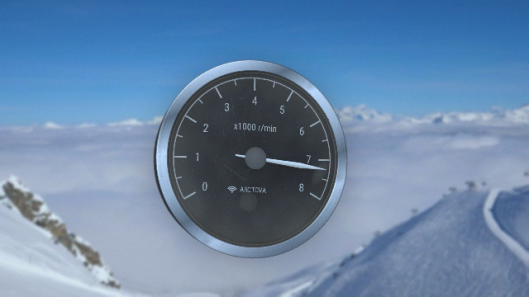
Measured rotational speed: 7250,rpm
